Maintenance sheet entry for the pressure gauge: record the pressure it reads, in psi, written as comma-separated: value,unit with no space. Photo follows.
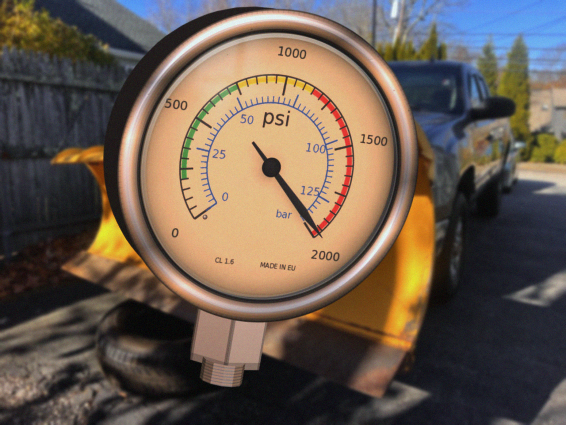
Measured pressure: 1975,psi
